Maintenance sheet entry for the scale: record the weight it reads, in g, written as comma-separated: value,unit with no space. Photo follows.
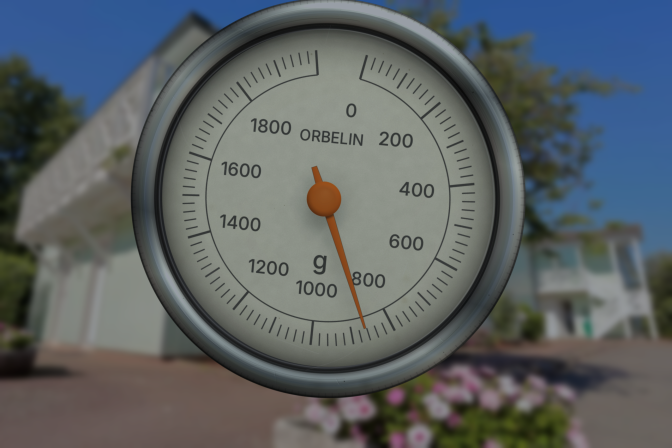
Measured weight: 860,g
